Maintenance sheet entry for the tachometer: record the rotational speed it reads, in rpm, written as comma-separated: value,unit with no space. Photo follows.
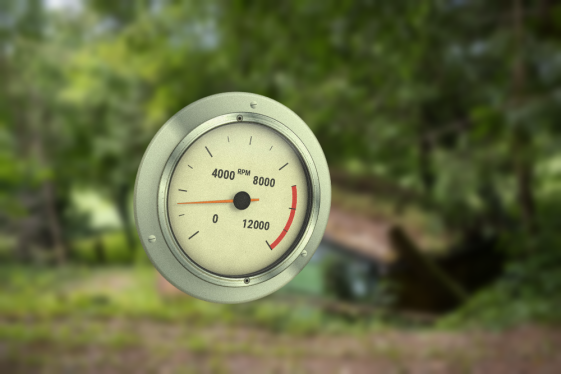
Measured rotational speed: 1500,rpm
